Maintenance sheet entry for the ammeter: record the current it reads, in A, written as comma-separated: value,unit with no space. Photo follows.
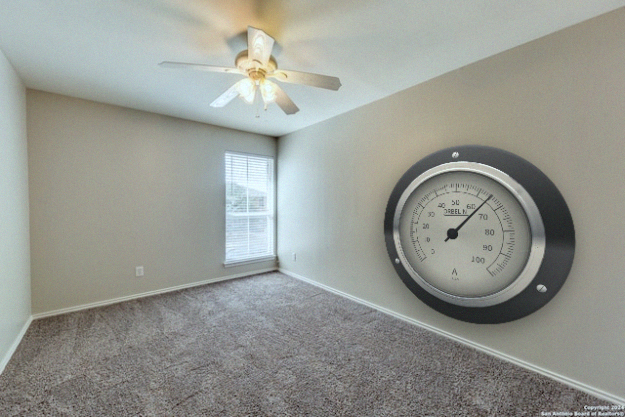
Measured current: 65,A
